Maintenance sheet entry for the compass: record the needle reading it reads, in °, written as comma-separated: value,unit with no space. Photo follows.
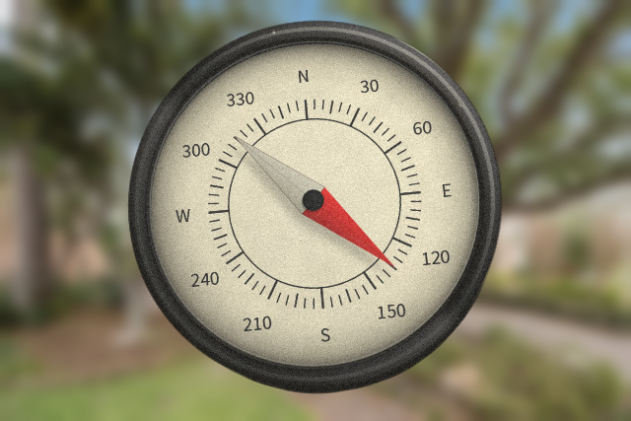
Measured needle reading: 135,°
